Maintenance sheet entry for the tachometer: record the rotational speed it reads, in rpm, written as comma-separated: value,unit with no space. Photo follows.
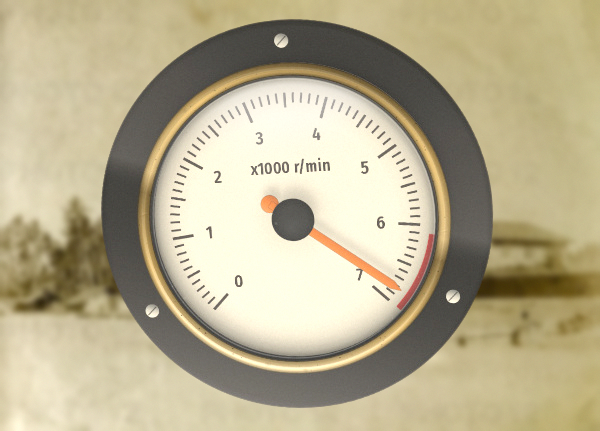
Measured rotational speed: 6800,rpm
